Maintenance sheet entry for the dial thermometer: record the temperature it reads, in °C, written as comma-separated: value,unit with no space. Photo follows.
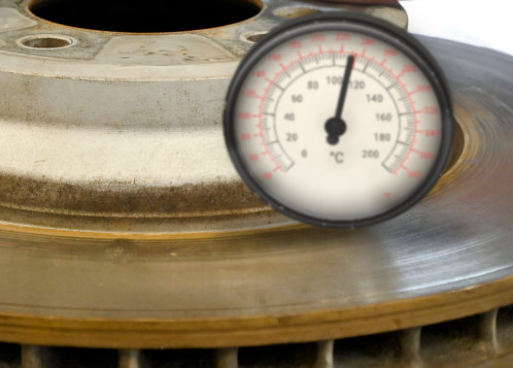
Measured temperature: 110,°C
